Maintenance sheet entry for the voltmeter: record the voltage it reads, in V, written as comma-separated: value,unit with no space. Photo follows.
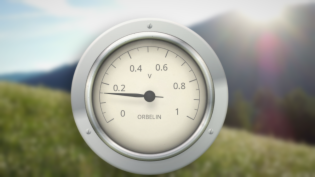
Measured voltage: 0.15,V
